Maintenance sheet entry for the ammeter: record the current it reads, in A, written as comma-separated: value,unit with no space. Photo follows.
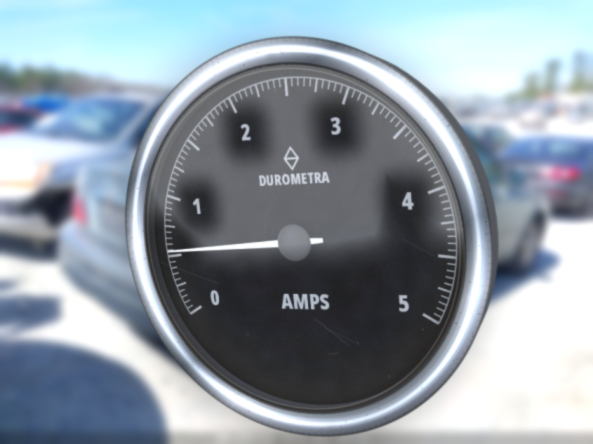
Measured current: 0.55,A
